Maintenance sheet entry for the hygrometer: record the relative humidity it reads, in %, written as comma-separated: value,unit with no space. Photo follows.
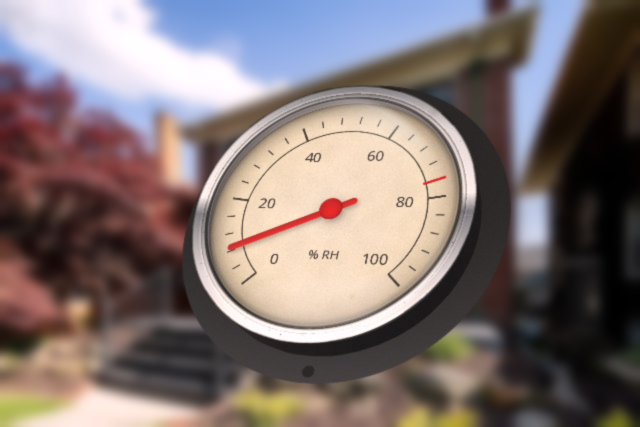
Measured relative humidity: 8,%
